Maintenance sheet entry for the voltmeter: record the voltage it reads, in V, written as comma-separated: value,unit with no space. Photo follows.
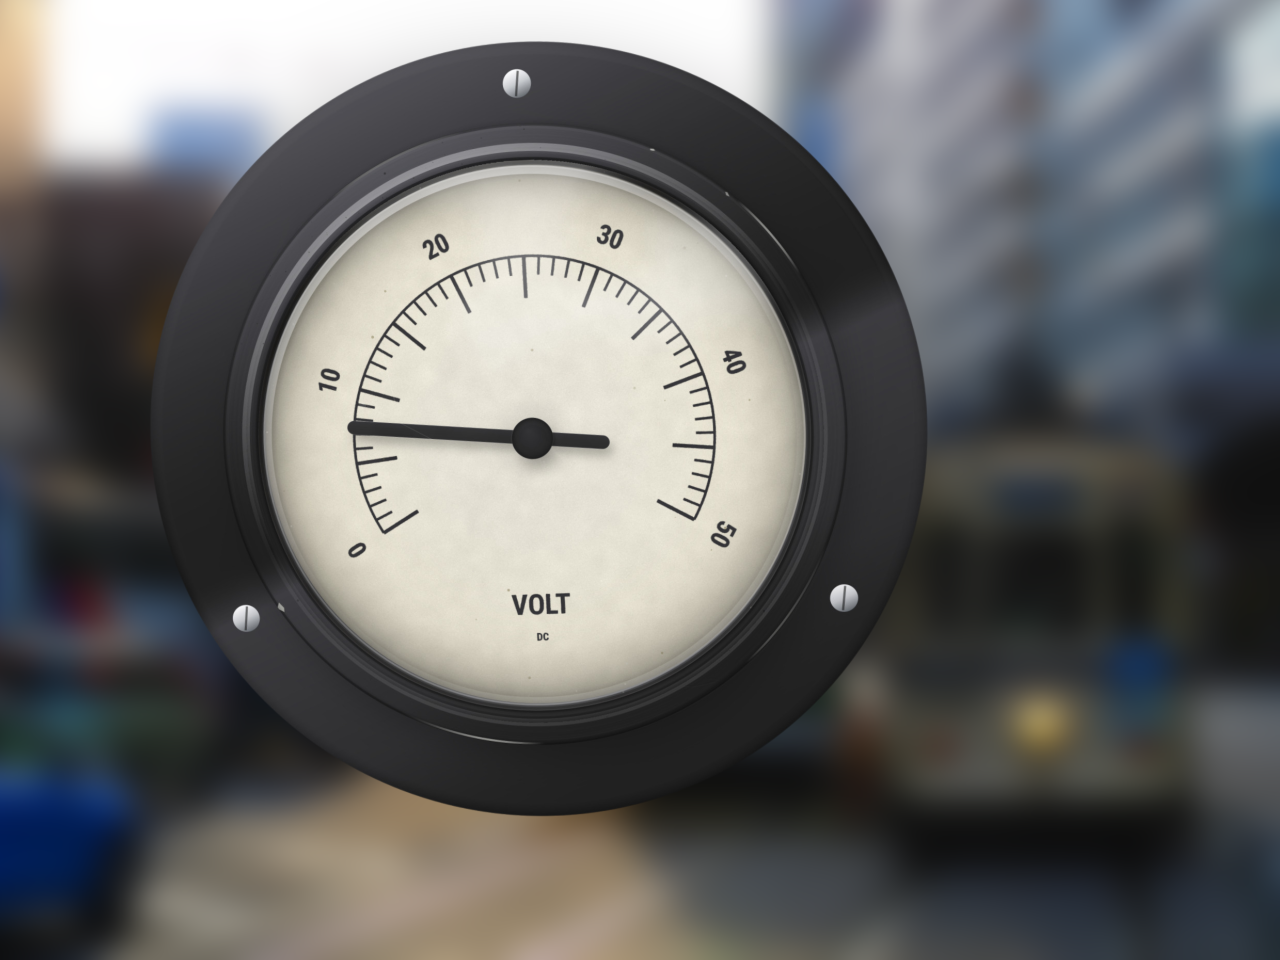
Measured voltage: 7.5,V
